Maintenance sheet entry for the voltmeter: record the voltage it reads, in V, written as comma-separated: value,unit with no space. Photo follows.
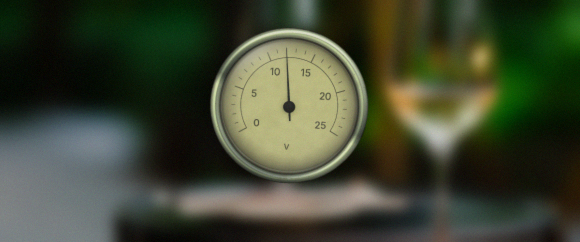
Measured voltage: 12,V
